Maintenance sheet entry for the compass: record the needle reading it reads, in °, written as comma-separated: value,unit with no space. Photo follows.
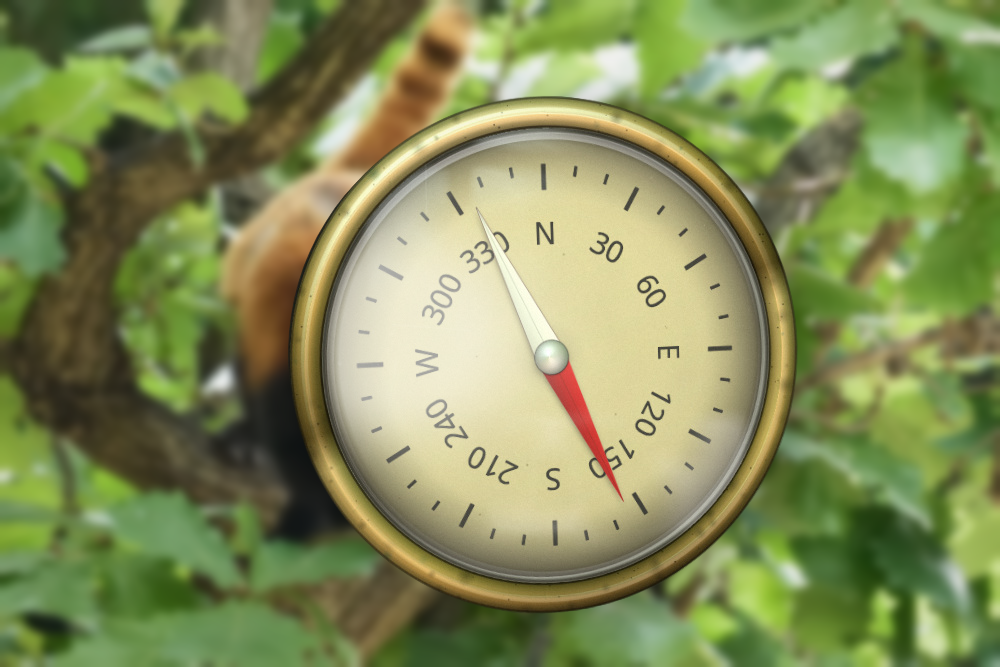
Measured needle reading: 155,°
